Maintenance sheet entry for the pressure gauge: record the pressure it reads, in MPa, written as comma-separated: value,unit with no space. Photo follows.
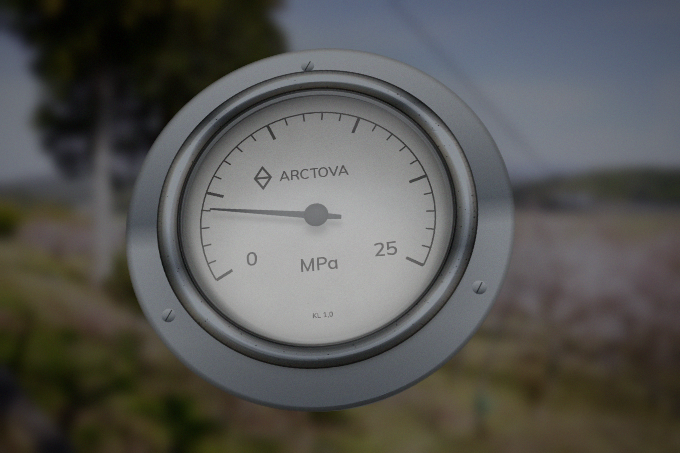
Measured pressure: 4,MPa
